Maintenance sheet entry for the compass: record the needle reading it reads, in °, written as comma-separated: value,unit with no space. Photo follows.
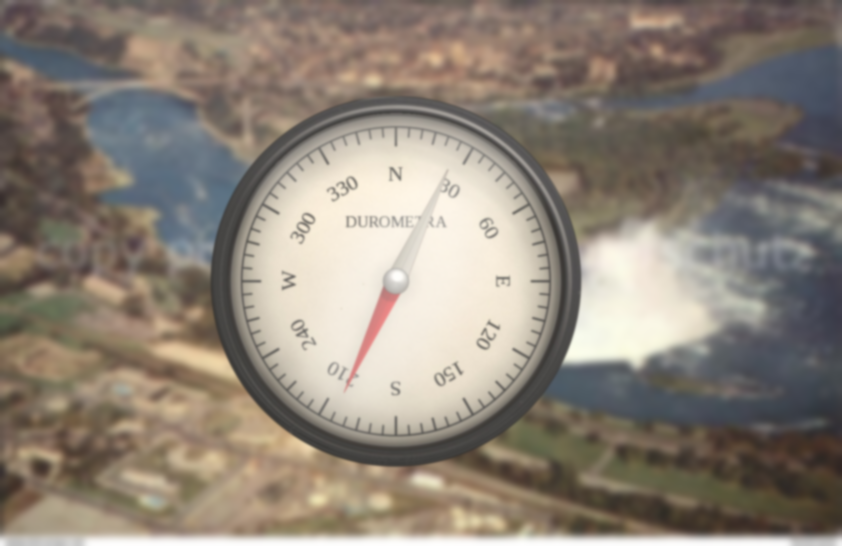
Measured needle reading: 205,°
